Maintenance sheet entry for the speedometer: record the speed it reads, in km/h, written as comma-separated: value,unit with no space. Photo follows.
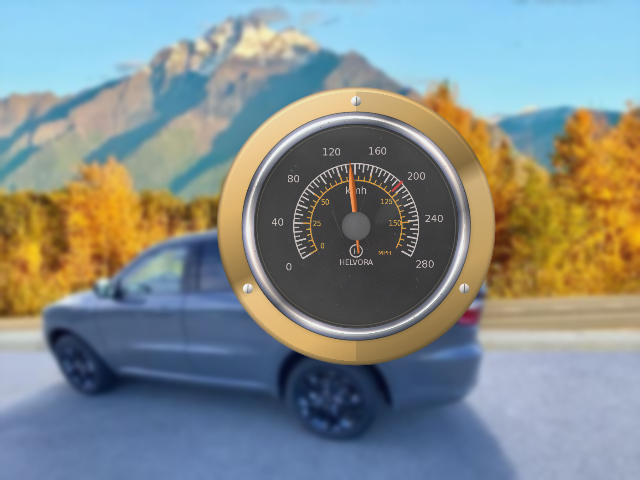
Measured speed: 135,km/h
